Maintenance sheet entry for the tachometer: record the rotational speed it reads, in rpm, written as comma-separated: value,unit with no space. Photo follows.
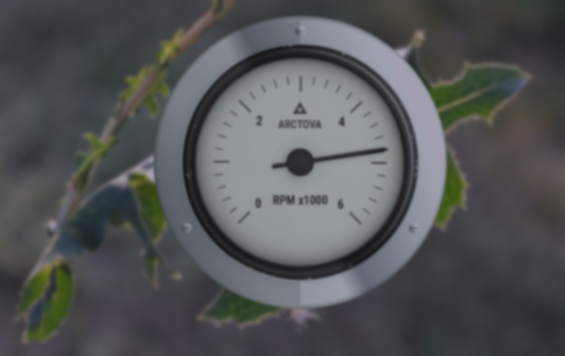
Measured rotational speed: 4800,rpm
